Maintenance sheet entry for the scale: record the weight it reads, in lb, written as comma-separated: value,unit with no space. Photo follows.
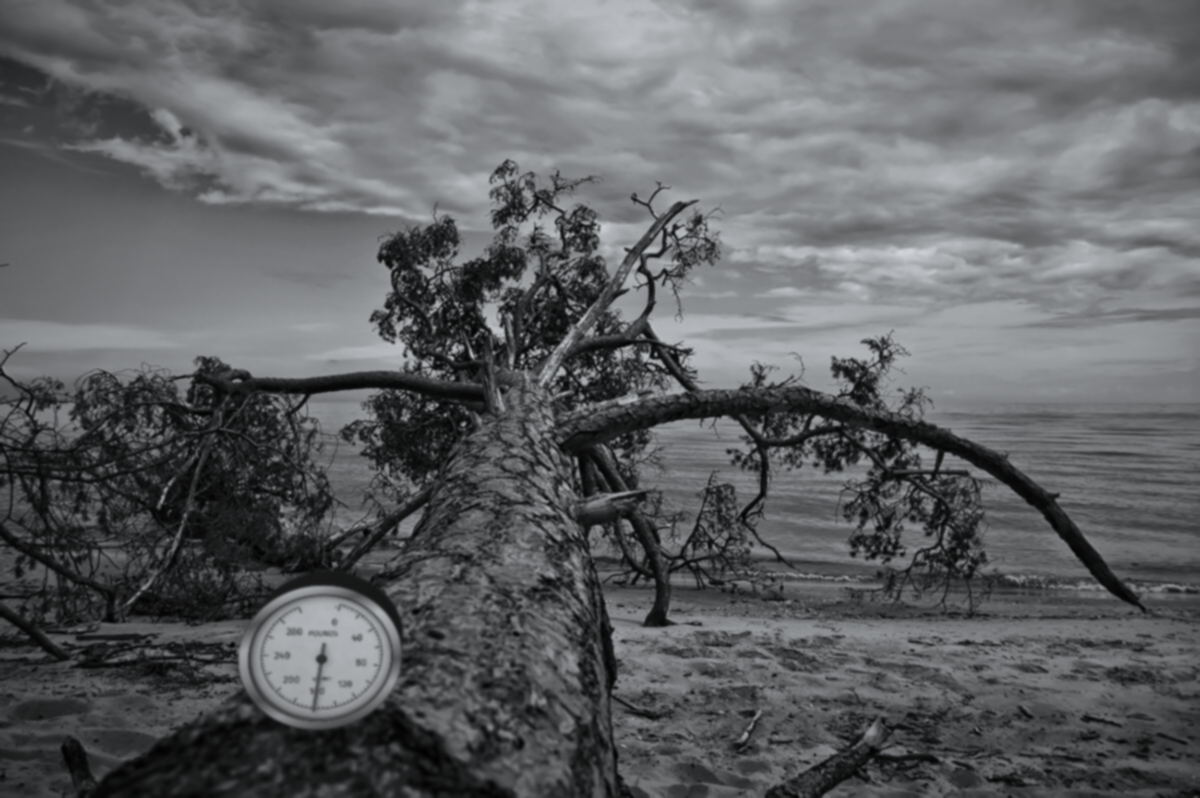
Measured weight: 160,lb
